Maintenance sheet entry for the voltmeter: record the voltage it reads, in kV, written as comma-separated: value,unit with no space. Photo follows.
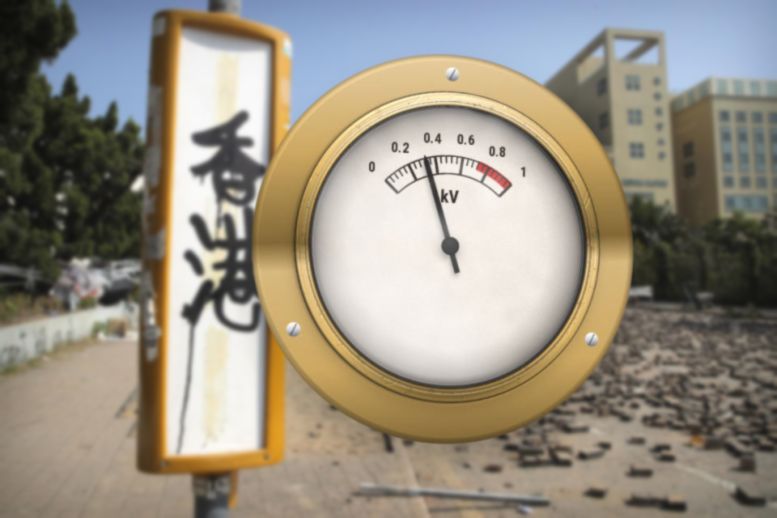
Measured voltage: 0.32,kV
